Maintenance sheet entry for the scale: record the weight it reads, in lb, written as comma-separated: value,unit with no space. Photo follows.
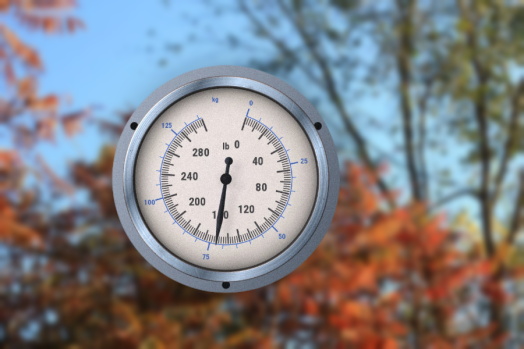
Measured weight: 160,lb
